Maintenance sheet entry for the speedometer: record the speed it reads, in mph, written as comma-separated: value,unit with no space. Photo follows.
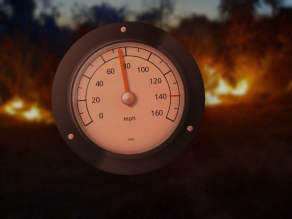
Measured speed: 75,mph
